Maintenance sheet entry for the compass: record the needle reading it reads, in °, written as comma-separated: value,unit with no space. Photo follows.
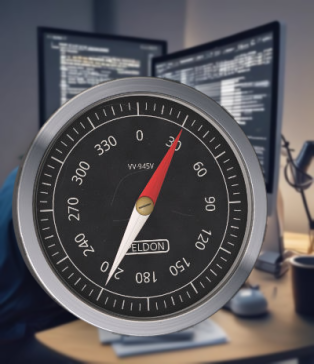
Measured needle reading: 30,°
